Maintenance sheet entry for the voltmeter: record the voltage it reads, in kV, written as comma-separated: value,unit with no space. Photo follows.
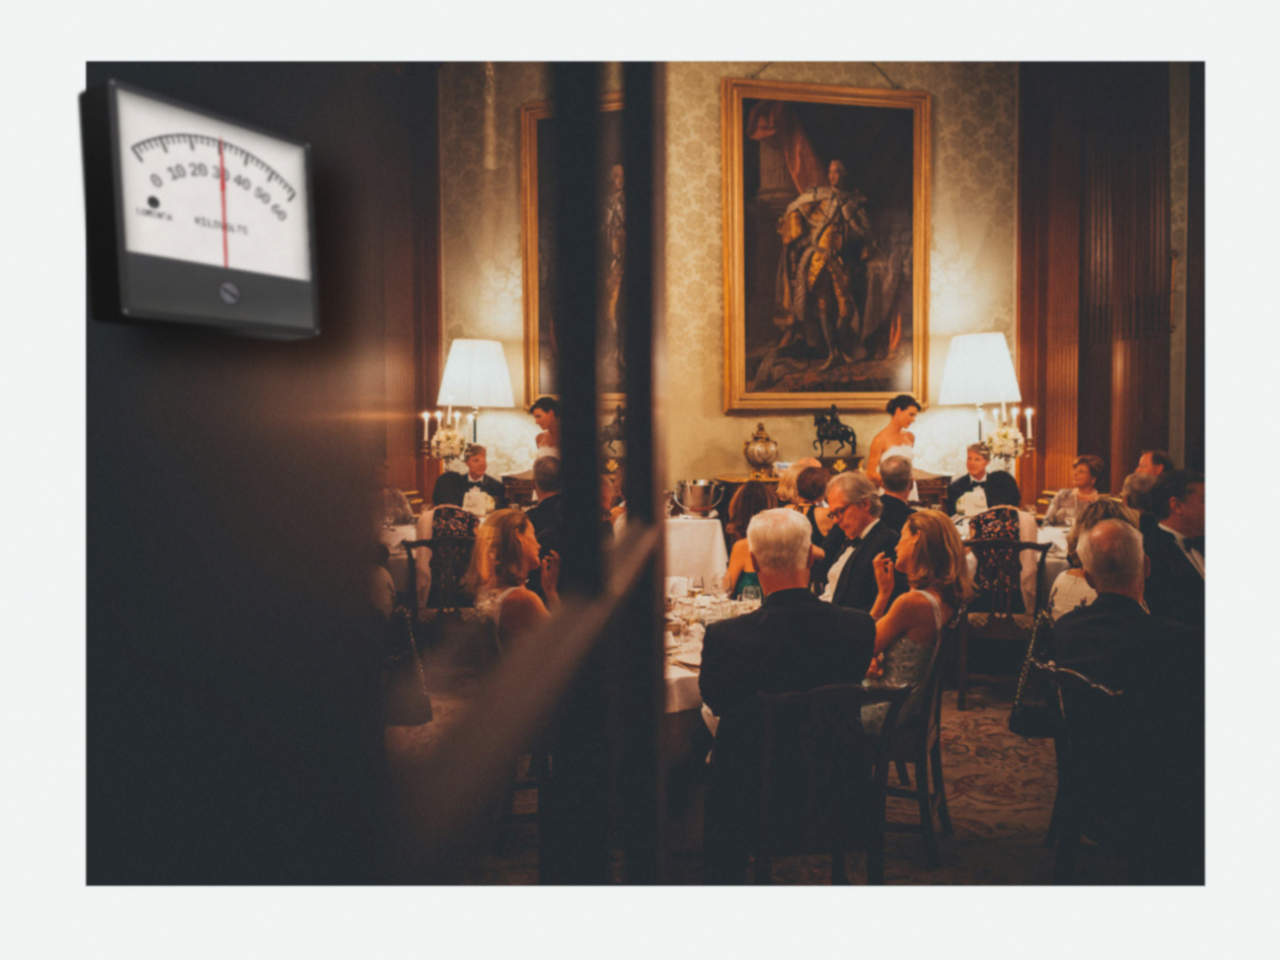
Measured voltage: 30,kV
